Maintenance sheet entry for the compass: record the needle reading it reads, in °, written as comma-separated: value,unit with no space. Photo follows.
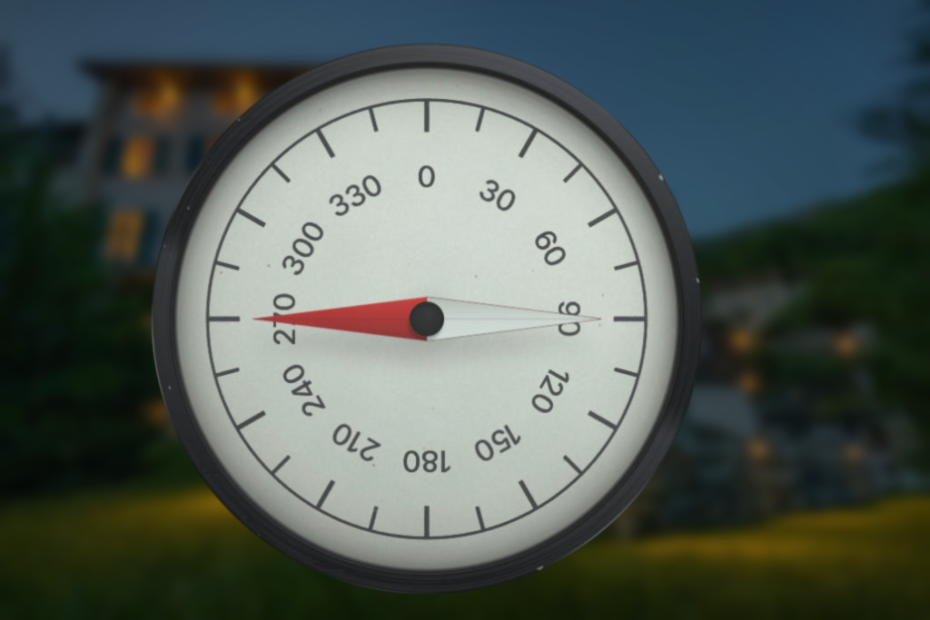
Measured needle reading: 270,°
